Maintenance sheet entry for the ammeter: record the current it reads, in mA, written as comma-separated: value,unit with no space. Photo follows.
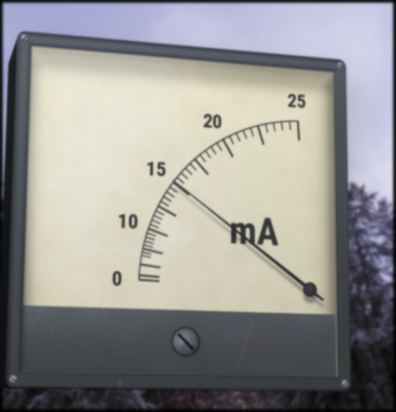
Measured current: 15,mA
